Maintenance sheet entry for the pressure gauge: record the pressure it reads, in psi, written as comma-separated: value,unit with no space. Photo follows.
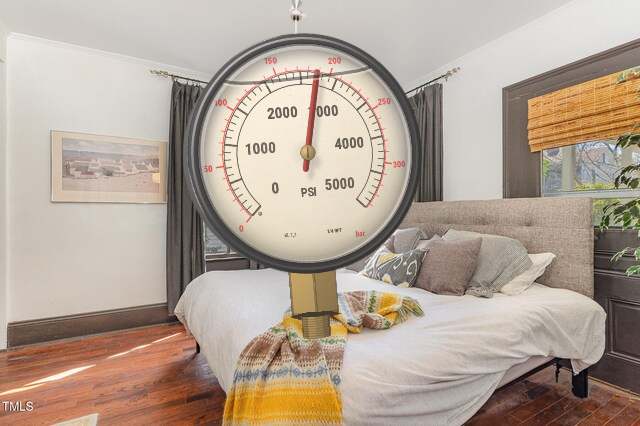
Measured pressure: 2700,psi
